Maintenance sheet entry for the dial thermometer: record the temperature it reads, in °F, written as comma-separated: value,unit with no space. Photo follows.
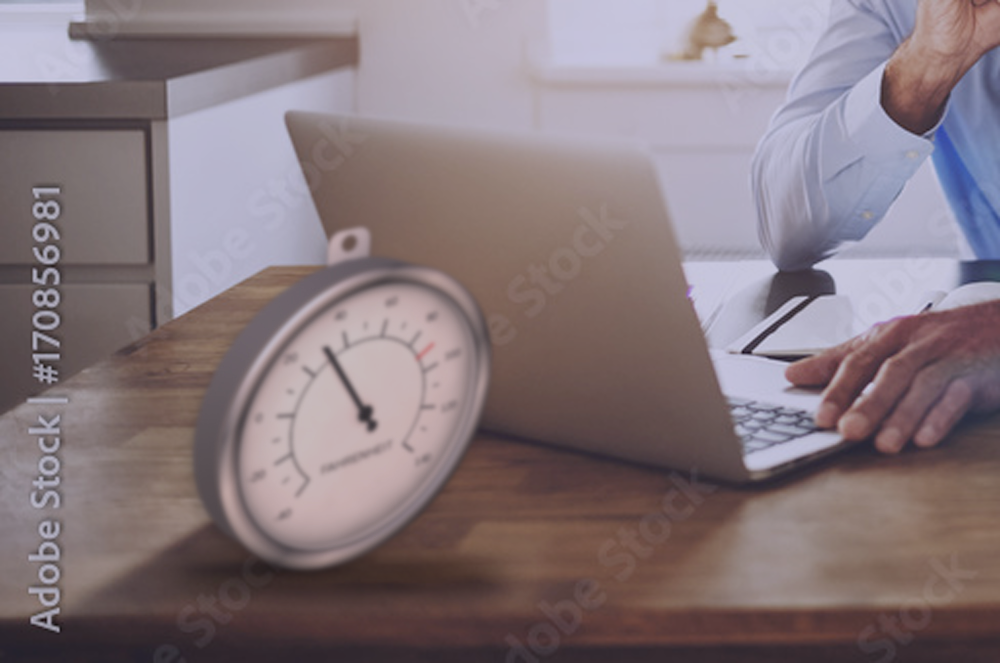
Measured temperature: 30,°F
